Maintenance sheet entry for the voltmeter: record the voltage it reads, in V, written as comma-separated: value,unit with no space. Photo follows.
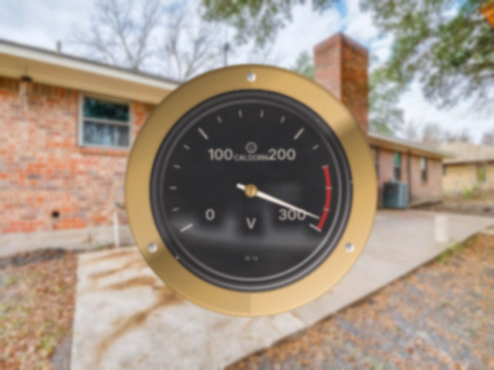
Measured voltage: 290,V
